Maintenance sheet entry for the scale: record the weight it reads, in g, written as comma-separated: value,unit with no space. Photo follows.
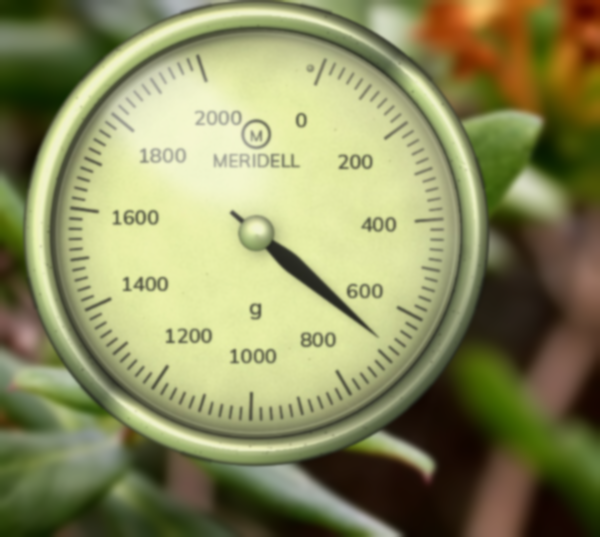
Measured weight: 680,g
